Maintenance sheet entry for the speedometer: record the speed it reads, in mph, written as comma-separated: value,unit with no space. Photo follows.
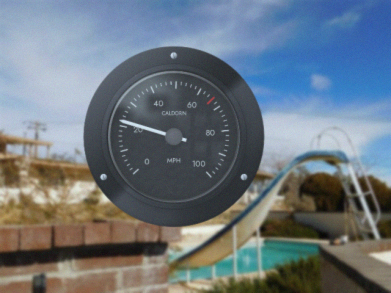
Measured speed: 22,mph
